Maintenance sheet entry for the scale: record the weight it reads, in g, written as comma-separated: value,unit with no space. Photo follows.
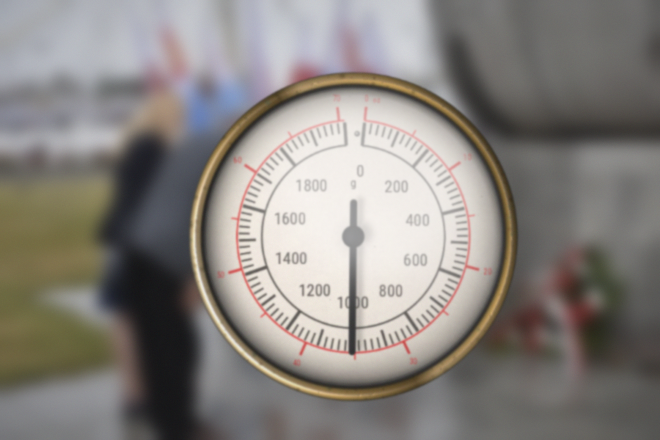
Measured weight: 1000,g
